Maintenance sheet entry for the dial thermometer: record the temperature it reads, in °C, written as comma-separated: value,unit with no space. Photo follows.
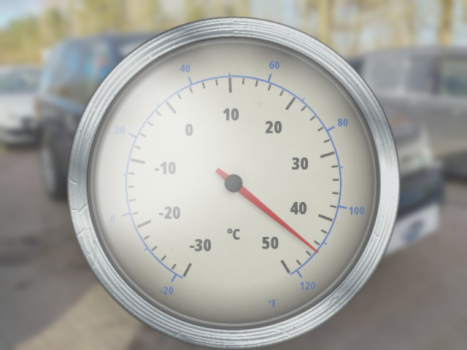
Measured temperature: 45,°C
